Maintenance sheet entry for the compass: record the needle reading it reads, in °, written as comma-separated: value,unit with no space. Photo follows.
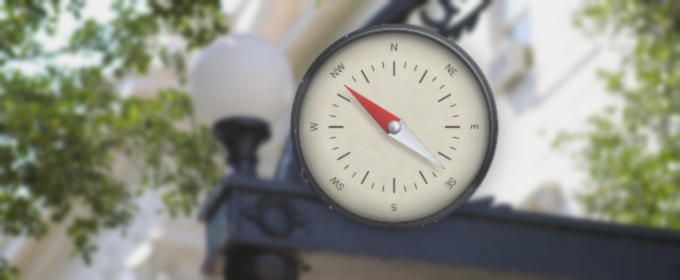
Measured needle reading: 310,°
